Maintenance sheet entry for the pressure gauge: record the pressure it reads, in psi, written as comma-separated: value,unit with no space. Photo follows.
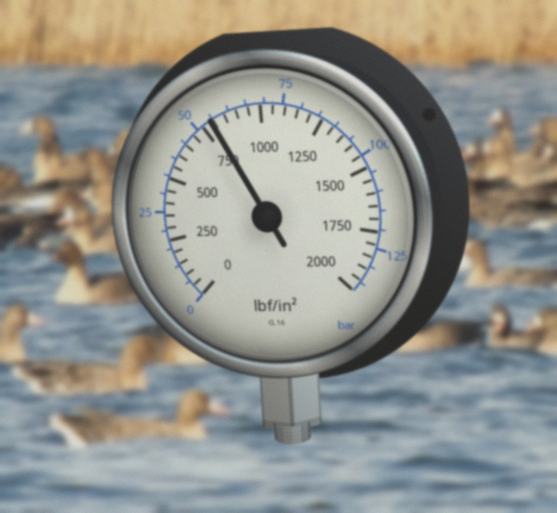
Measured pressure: 800,psi
